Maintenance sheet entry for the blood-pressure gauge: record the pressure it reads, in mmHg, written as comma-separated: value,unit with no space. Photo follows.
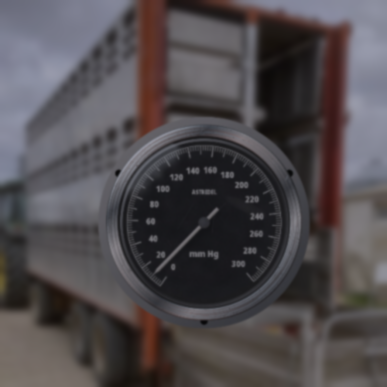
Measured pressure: 10,mmHg
